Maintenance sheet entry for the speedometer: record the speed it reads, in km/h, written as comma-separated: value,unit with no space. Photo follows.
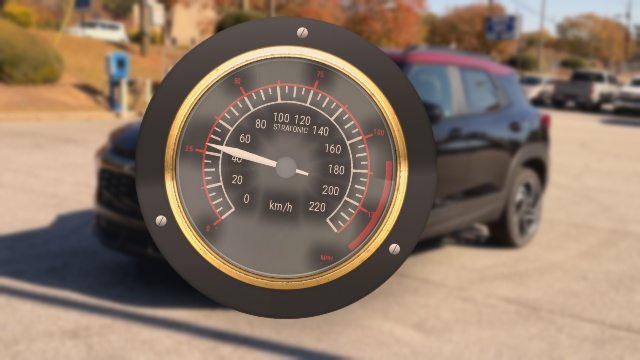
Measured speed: 45,km/h
